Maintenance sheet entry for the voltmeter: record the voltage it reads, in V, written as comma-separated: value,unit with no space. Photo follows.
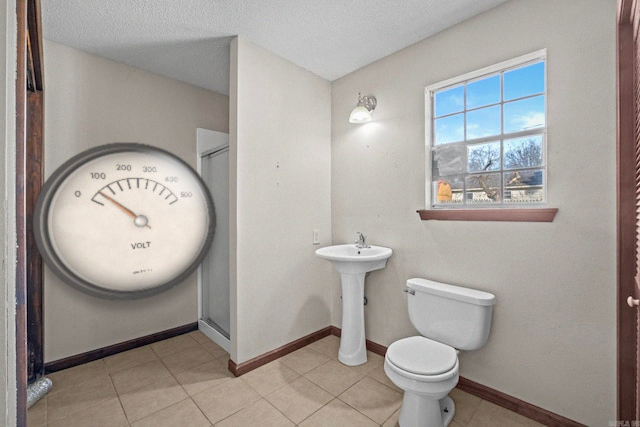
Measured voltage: 50,V
